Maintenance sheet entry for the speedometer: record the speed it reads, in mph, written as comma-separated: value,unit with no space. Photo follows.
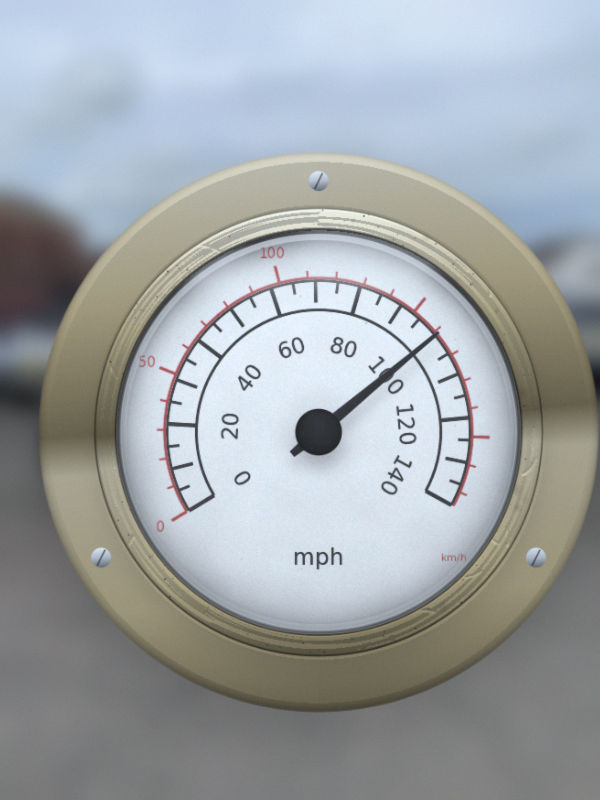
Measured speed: 100,mph
